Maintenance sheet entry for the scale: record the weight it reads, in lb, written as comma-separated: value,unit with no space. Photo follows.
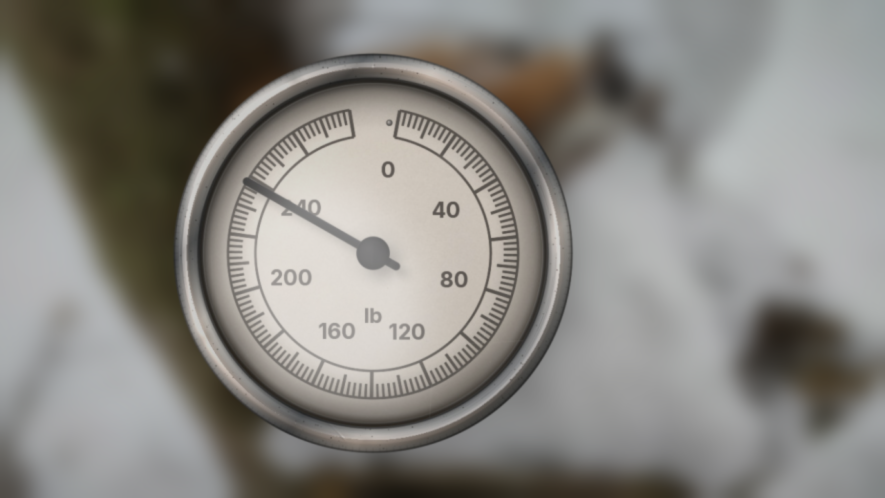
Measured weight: 238,lb
